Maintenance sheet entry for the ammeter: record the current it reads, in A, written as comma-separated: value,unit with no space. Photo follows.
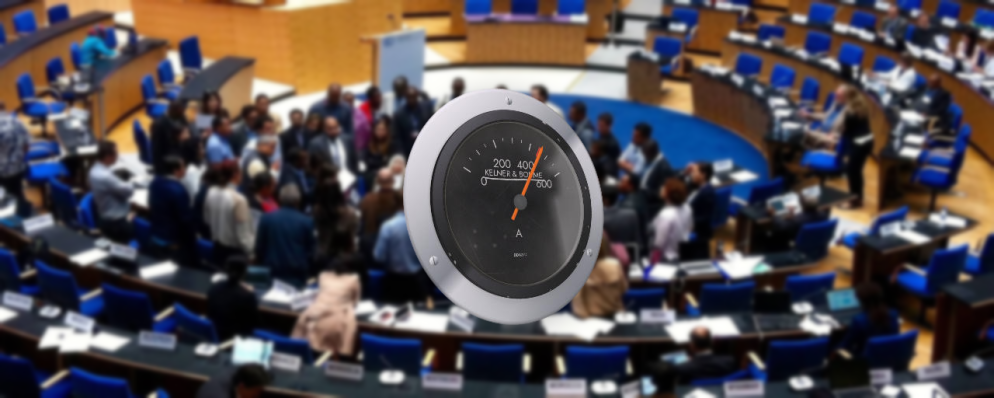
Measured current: 450,A
